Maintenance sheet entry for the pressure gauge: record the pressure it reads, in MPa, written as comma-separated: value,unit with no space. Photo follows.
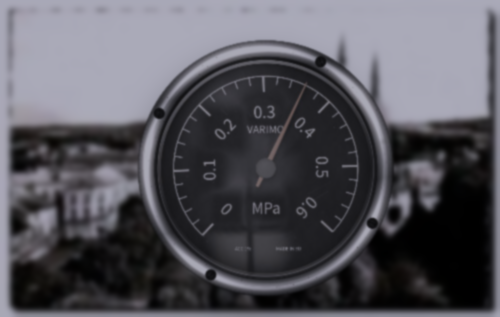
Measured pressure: 0.36,MPa
